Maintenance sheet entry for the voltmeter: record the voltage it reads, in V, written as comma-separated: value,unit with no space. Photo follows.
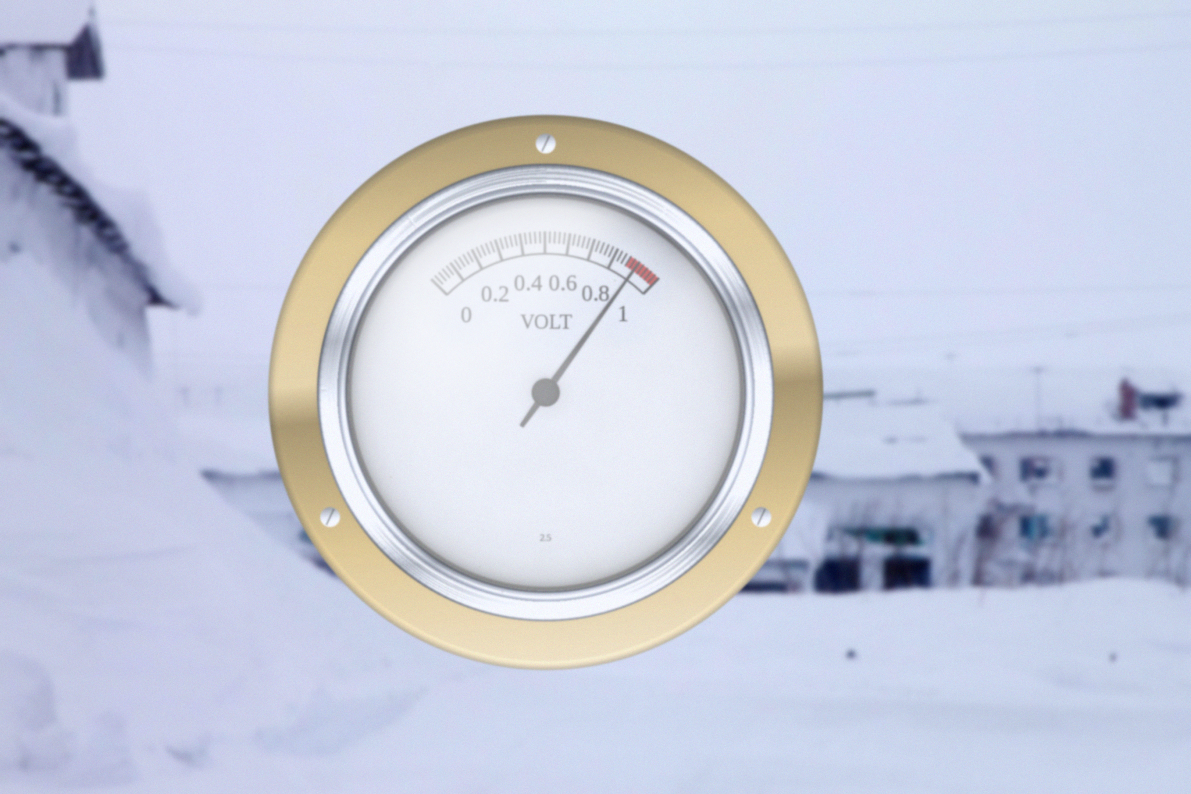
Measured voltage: 0.9,V
